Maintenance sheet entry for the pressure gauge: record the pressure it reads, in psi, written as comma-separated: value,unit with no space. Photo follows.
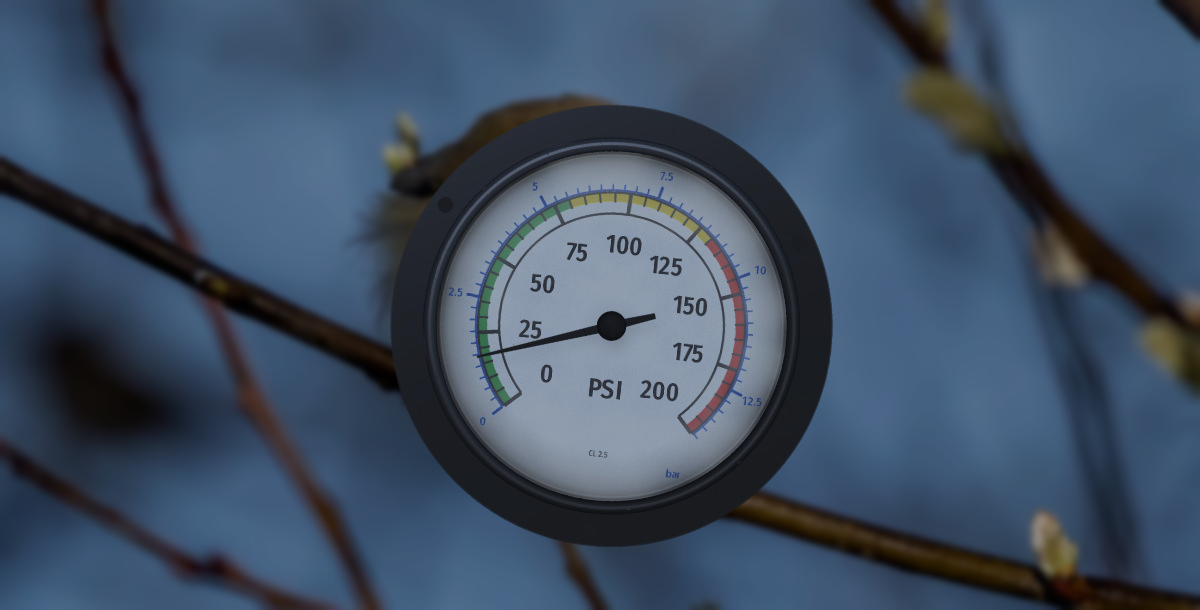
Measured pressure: 17.5,psi
